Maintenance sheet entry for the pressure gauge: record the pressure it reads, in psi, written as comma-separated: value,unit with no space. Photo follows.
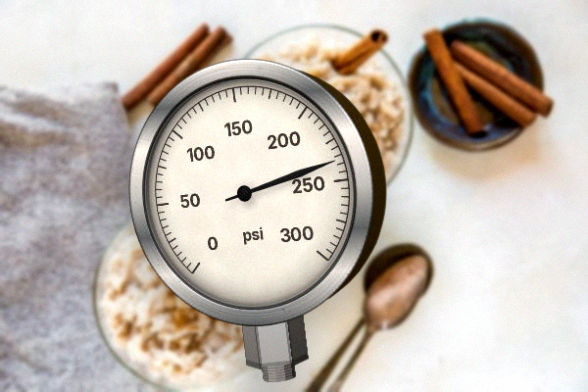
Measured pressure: 237.5,psi
